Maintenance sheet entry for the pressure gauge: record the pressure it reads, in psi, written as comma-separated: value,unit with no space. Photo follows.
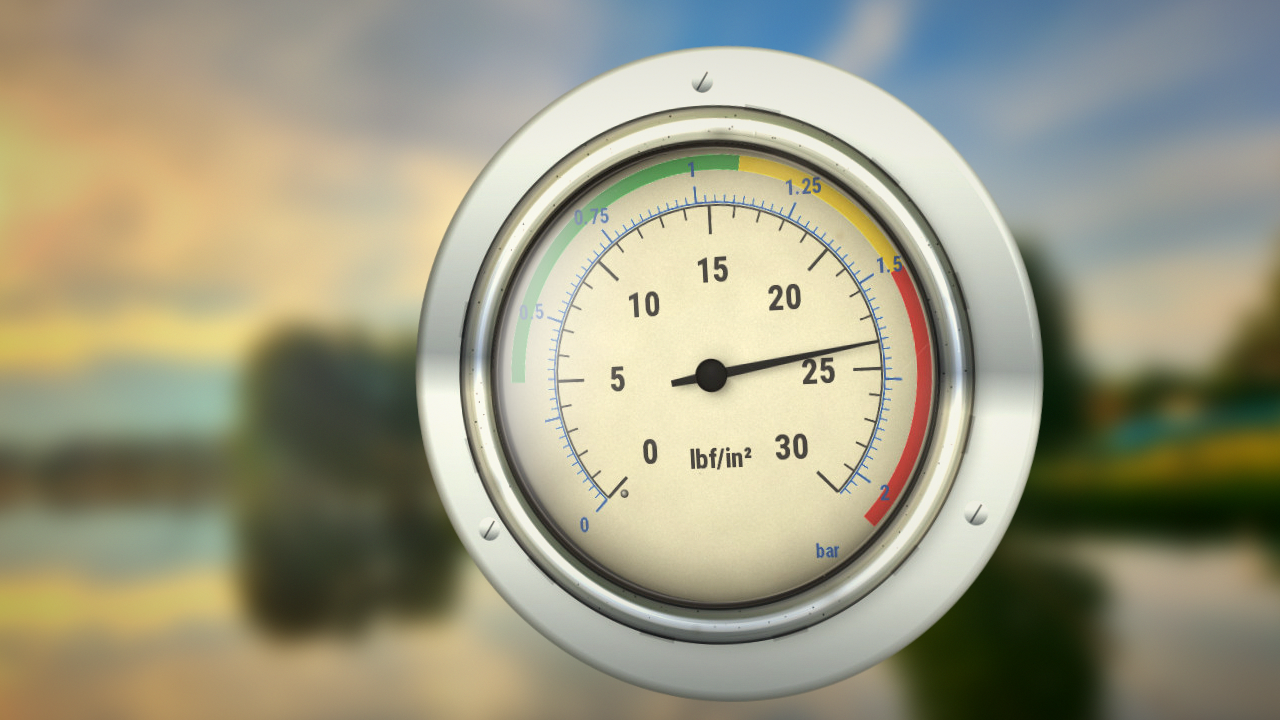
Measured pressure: 24,psi
